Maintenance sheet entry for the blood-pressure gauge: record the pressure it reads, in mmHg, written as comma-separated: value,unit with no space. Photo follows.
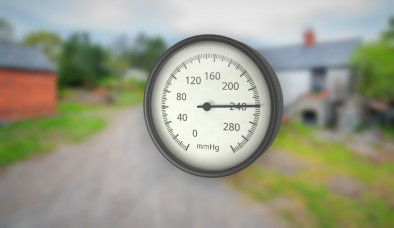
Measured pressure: 240,mmHg
